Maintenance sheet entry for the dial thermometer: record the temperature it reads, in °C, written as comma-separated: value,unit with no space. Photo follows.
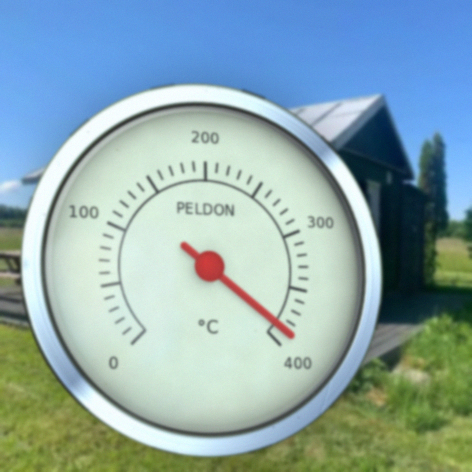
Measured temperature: 390,°C
